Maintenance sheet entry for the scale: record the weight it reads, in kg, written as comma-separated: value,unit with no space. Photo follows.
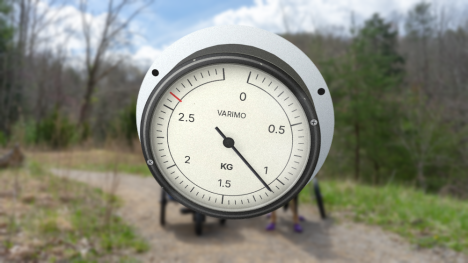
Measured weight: 1.1,kg
